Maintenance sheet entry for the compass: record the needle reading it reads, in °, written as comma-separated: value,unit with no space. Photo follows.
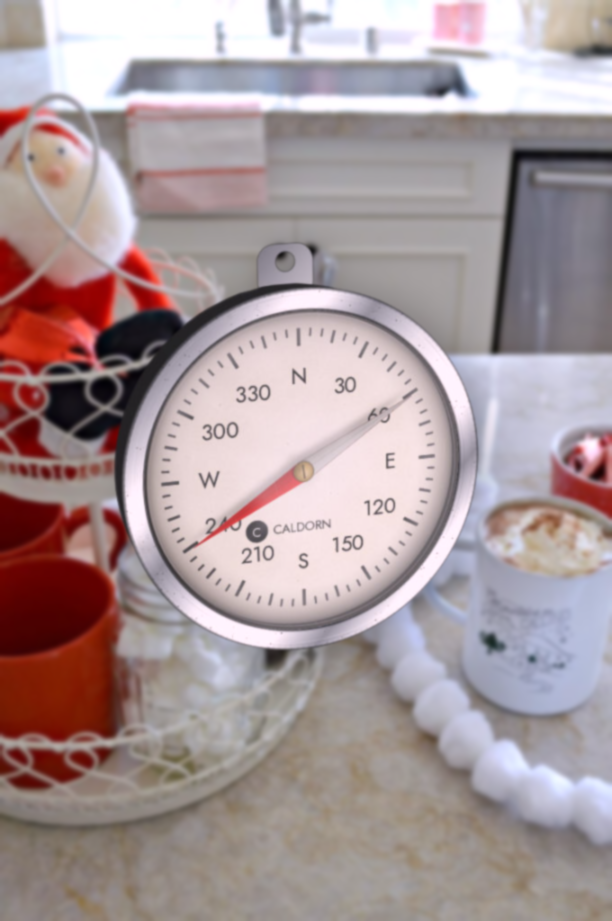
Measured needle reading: 240,°
